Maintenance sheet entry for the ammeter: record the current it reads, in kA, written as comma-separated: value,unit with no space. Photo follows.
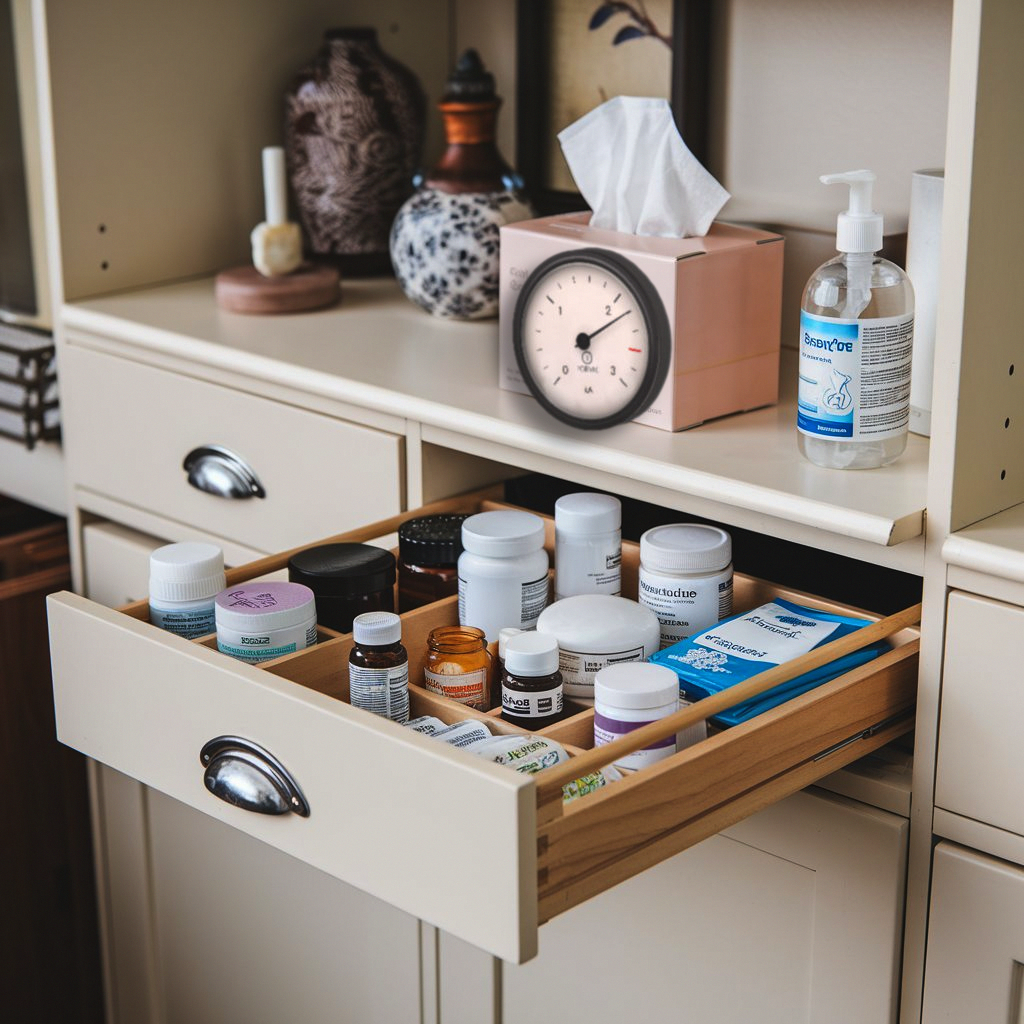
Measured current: 2.2,kA
